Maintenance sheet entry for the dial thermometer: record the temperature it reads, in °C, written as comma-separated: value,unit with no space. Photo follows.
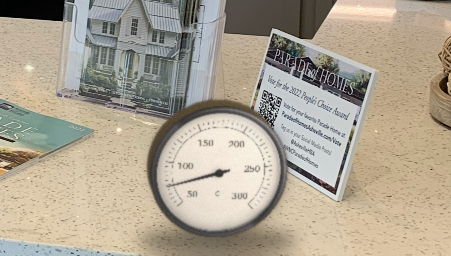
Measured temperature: 75,°C
